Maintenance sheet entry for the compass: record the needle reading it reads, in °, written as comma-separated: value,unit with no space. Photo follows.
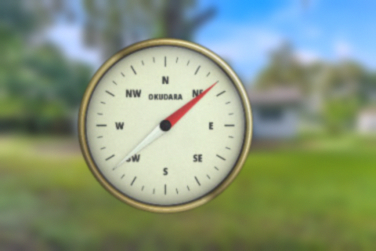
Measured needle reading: 50,°
